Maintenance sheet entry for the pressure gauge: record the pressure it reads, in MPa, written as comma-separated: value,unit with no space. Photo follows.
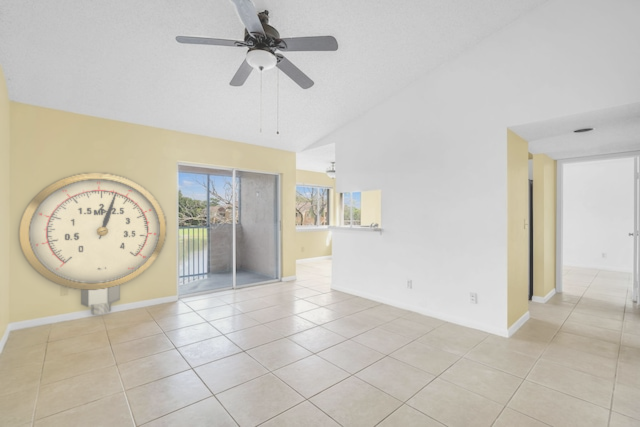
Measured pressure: 2.25,MPa
